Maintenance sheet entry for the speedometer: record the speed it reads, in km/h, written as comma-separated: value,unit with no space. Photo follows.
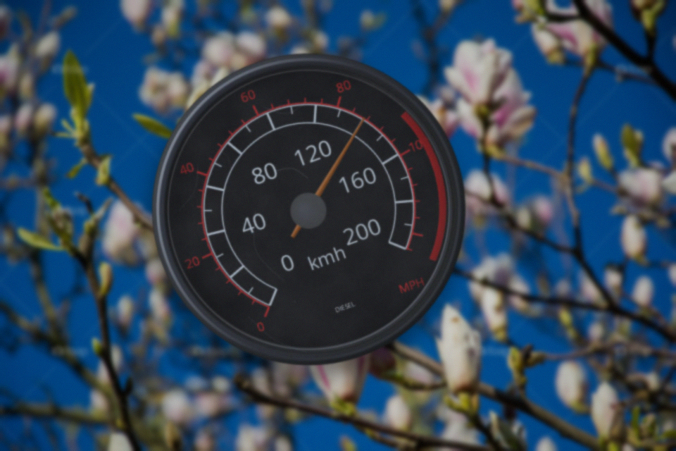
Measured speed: 140,km/h
